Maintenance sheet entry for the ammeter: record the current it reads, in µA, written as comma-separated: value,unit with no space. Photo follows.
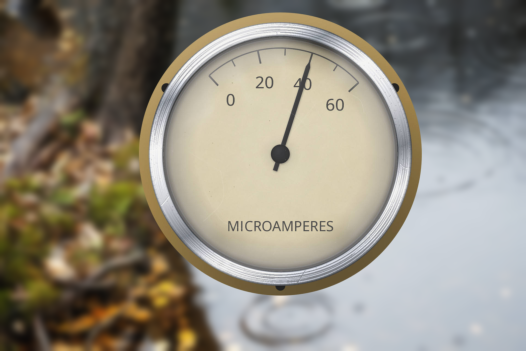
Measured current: 40,µA
